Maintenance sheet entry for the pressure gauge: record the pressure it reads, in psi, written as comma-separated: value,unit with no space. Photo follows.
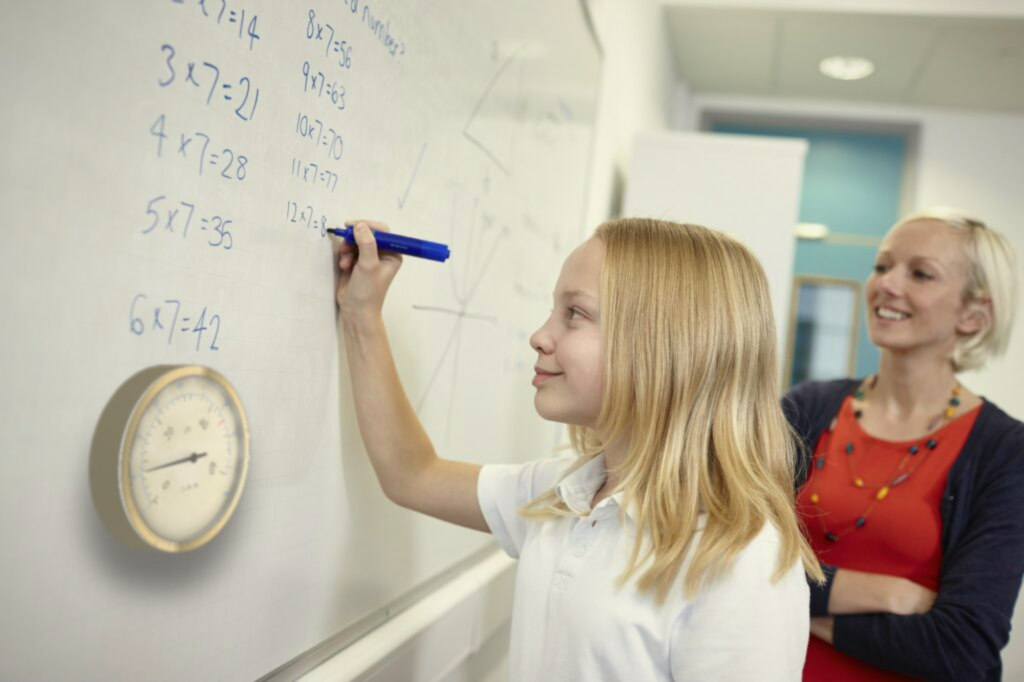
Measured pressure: 8,psi
